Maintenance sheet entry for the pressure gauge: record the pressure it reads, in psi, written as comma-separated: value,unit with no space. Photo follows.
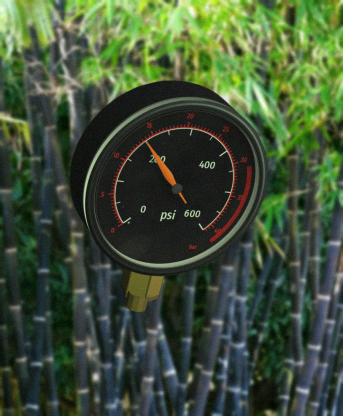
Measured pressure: 200,psi
